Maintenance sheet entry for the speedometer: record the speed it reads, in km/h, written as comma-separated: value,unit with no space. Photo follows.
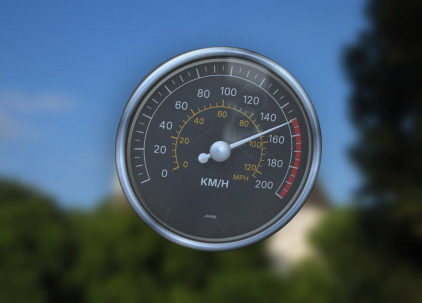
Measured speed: 150,km/h
